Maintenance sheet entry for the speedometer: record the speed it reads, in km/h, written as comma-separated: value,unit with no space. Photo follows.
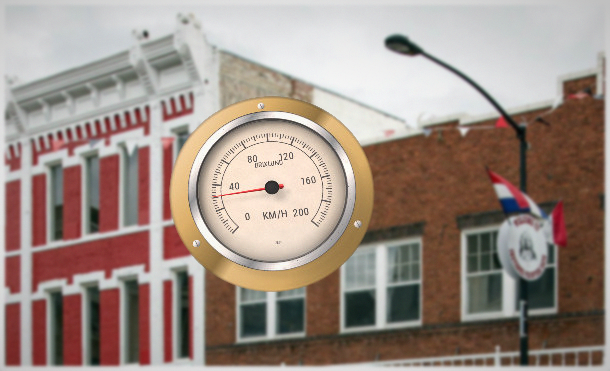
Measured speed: 30,km/h
